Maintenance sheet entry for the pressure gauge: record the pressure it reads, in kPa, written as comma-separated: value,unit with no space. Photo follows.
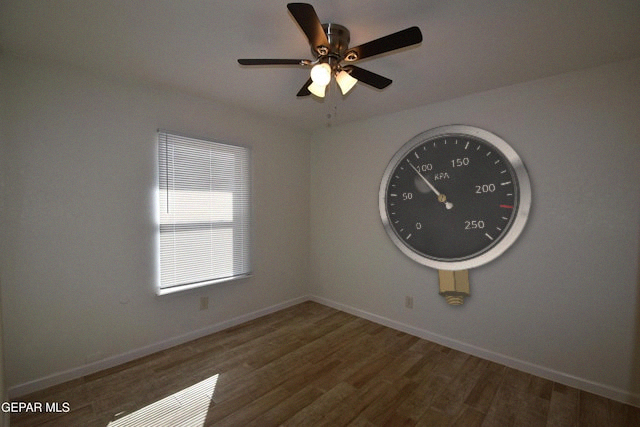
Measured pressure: 90,kPa
